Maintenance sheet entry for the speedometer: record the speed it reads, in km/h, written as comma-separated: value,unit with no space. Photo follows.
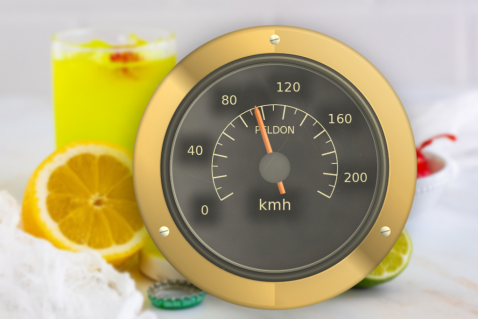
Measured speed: 95,km/h
